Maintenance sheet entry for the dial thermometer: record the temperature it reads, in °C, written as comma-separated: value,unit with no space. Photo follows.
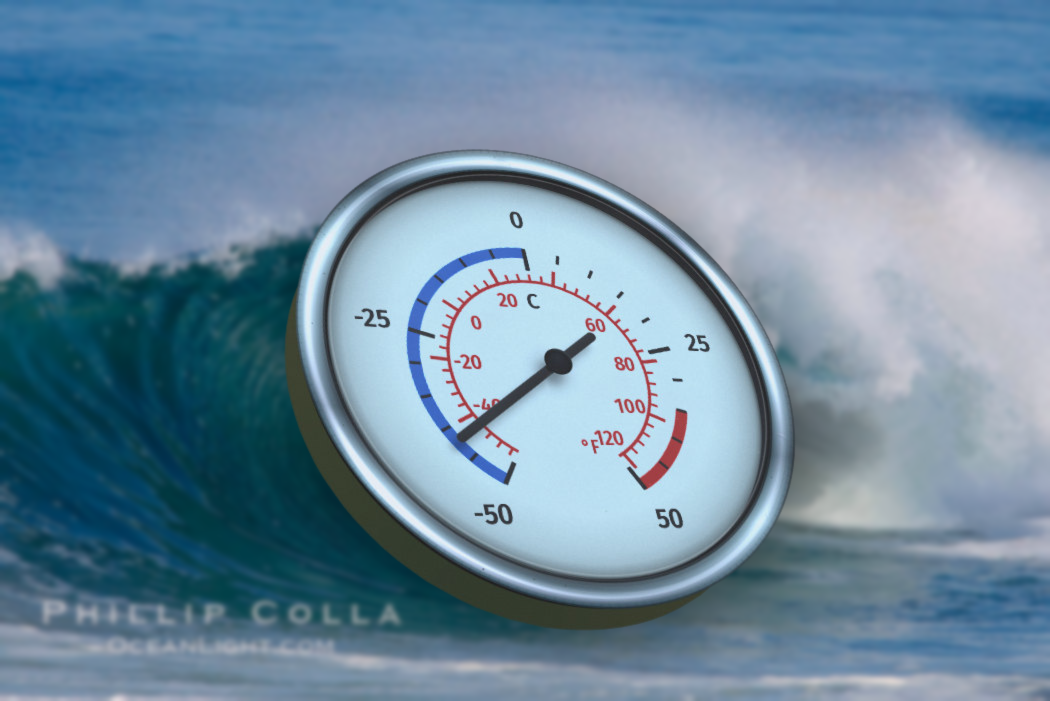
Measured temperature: -42.5,°C
